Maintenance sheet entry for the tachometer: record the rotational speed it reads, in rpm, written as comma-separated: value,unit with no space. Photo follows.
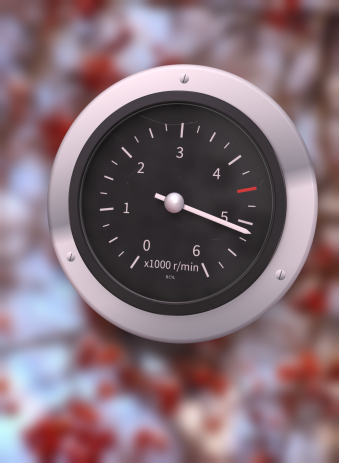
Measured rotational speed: 5125,rpm
